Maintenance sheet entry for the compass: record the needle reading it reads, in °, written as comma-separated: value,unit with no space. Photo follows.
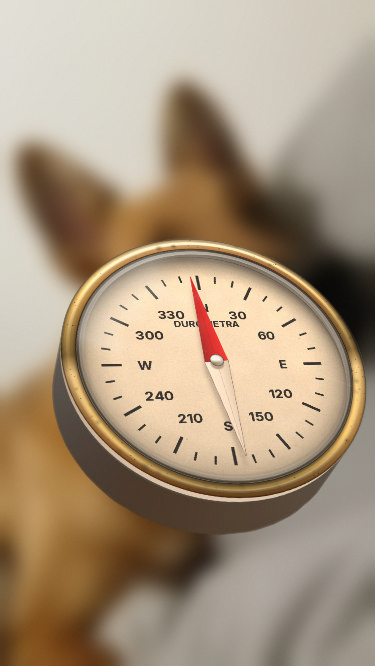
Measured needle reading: 355,°
